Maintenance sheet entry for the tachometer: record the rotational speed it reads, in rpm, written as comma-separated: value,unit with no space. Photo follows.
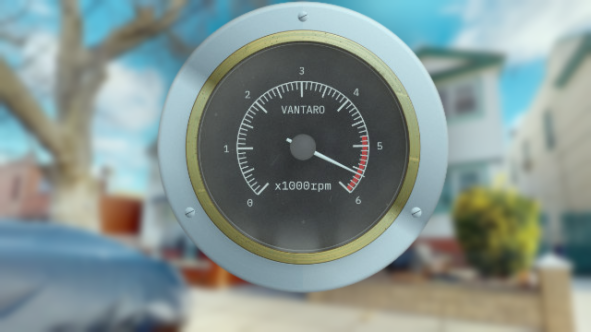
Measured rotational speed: 5600,rpm
